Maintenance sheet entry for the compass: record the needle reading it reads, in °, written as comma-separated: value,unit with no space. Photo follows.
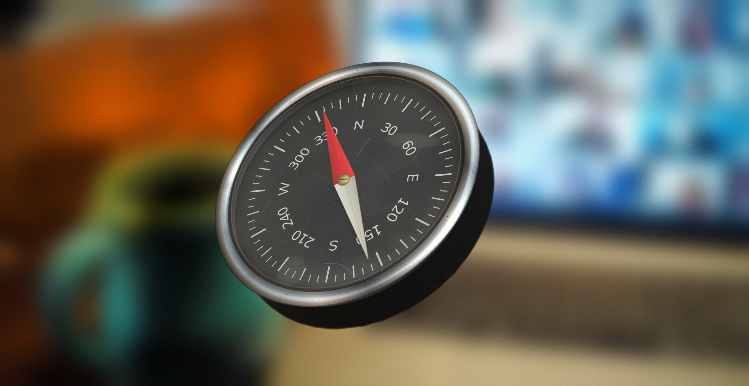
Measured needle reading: 335,°
